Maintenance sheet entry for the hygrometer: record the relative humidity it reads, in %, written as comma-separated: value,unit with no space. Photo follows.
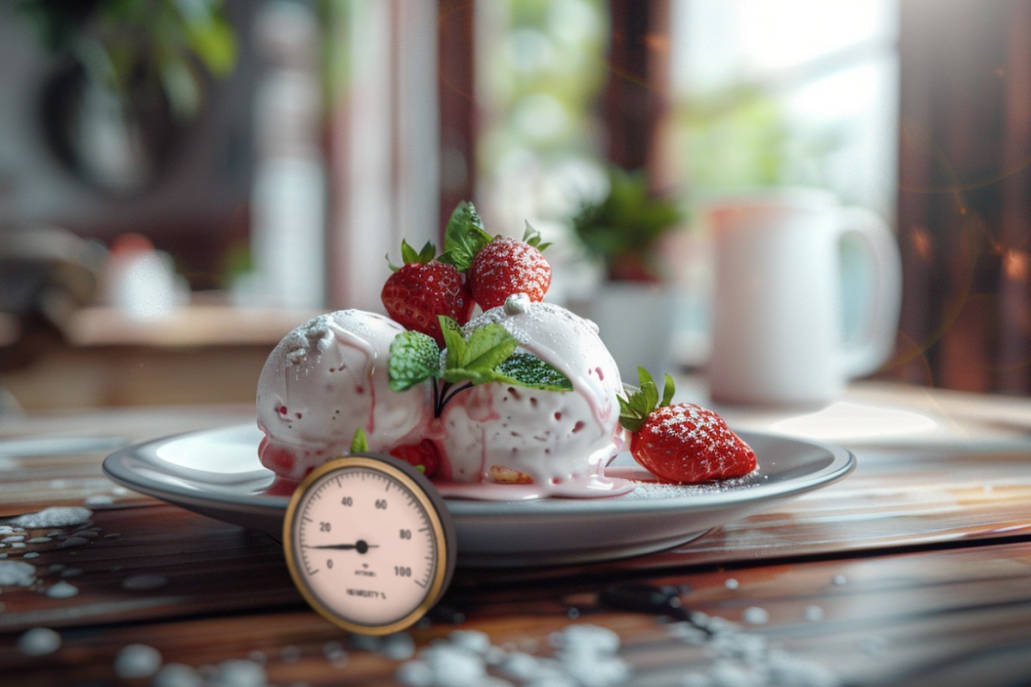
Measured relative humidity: 10,%
